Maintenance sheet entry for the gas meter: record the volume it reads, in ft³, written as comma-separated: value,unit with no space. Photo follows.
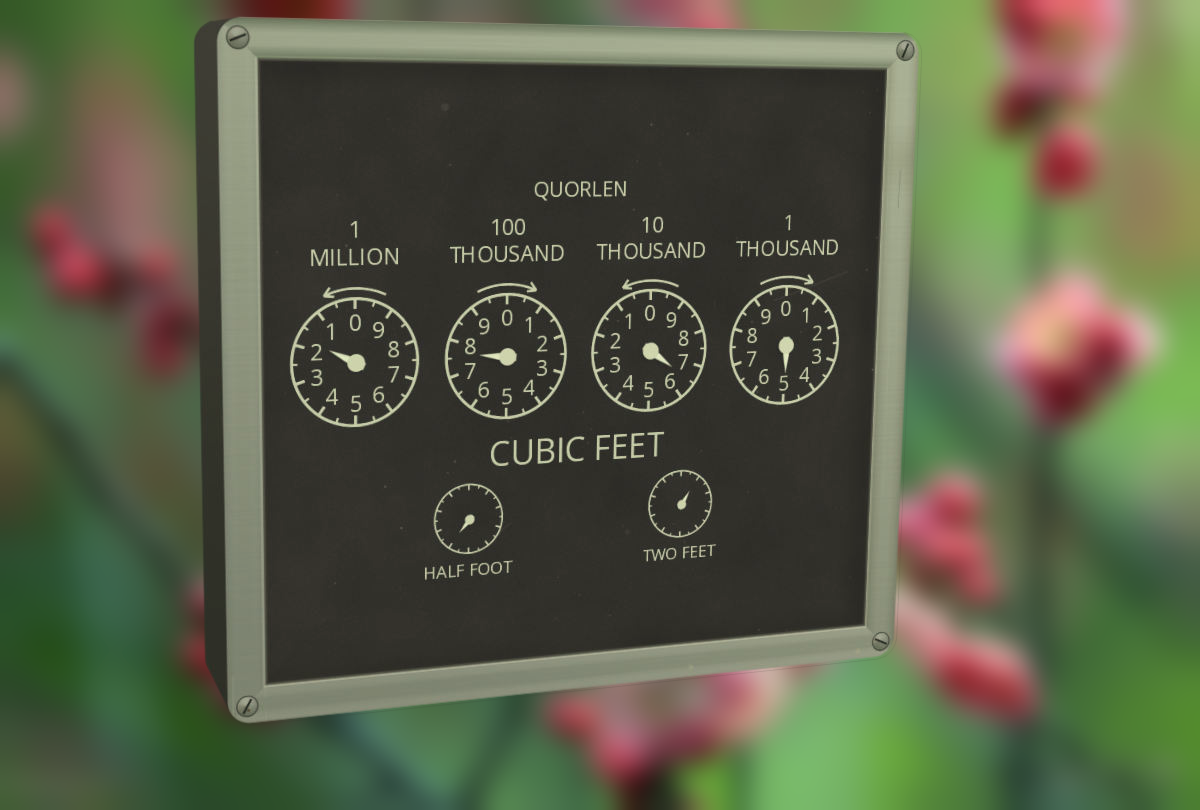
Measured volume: 176500,ft³
